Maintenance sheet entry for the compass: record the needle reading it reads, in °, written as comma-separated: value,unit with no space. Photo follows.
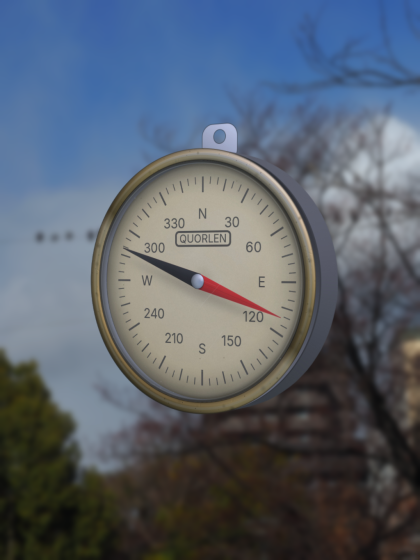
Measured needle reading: 110,°
